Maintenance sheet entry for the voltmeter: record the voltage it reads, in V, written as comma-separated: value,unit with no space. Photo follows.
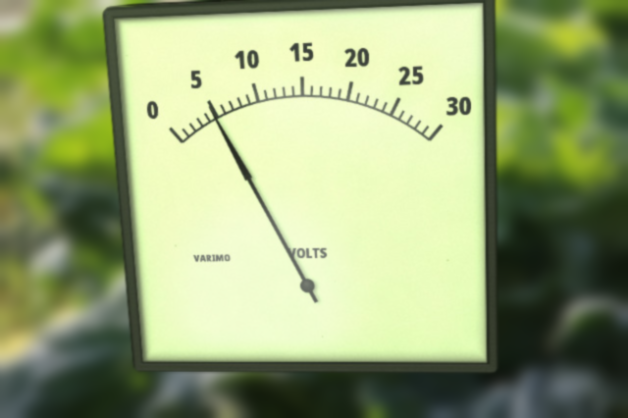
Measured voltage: 5,V
